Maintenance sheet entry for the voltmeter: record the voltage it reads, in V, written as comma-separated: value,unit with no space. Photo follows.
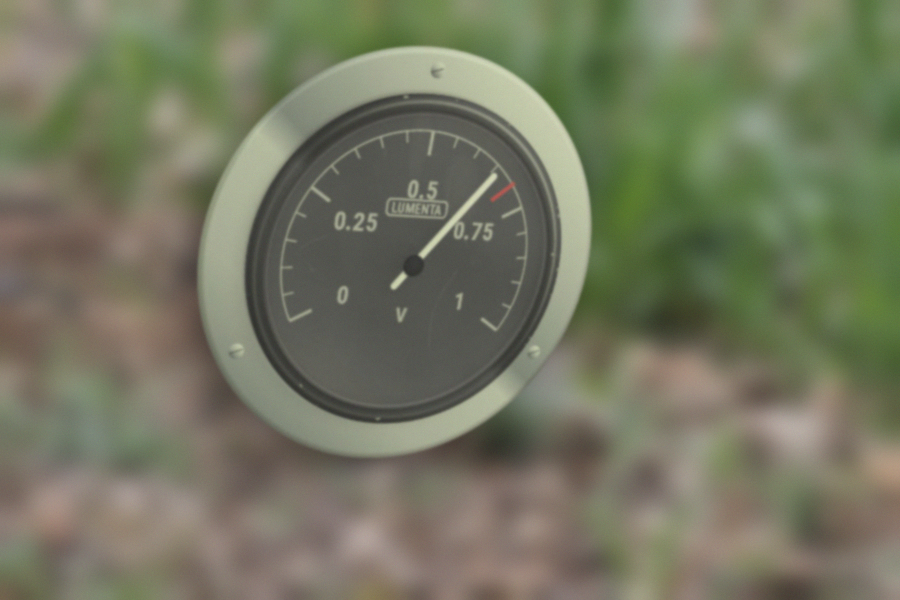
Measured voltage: 0.65,V
